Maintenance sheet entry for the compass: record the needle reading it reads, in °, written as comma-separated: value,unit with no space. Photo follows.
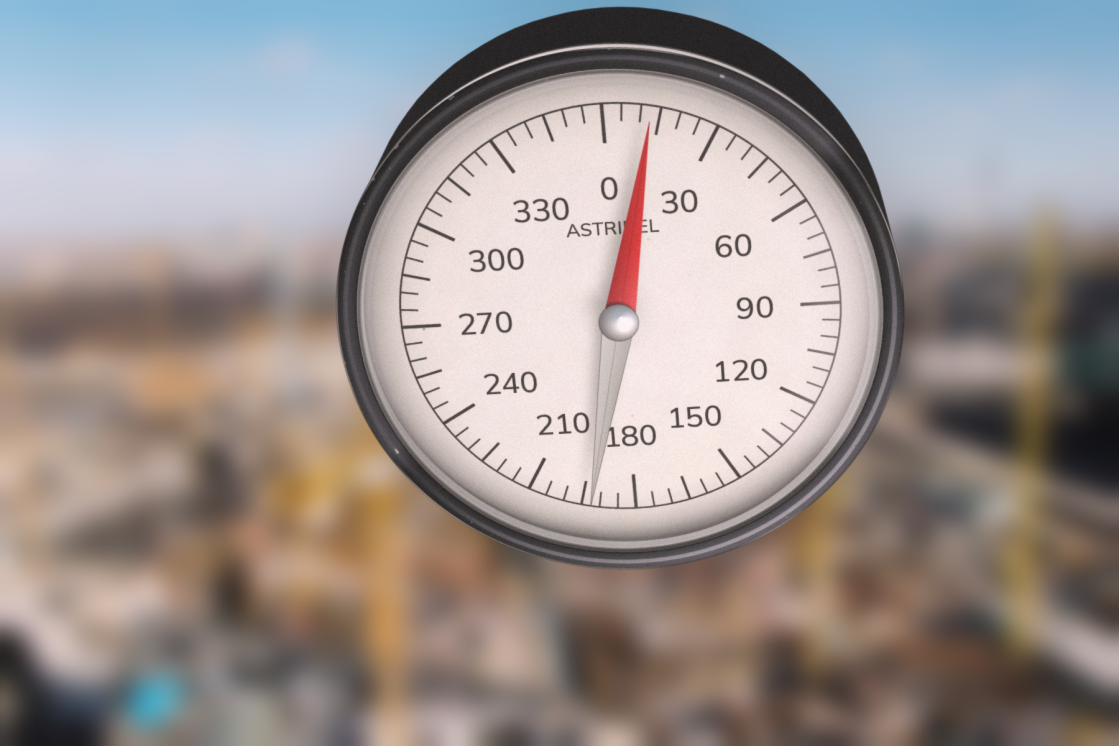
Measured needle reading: 12.5,°
